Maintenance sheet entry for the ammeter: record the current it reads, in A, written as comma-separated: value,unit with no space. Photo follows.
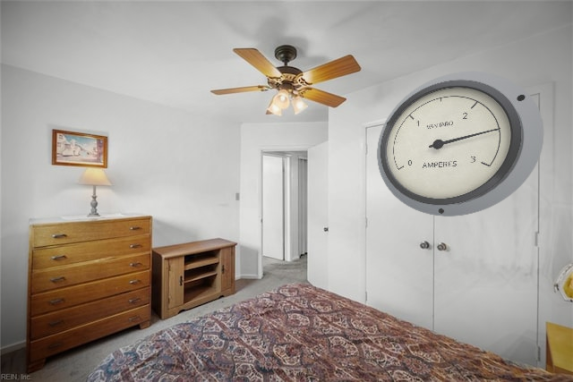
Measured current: 2.5,A
